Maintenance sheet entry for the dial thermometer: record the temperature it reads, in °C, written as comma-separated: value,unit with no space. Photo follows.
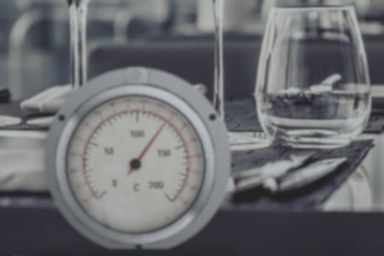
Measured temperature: 125,°C
